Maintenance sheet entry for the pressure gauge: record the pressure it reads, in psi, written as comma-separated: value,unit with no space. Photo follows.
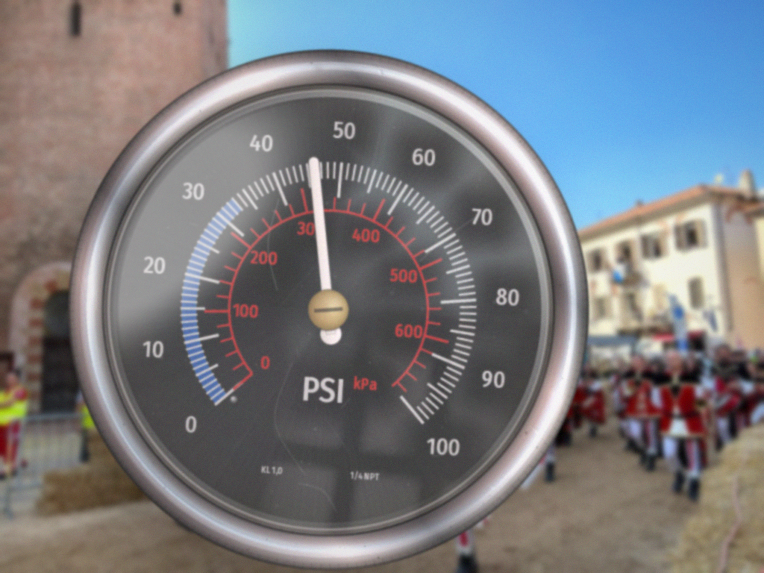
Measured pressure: 46,psi
